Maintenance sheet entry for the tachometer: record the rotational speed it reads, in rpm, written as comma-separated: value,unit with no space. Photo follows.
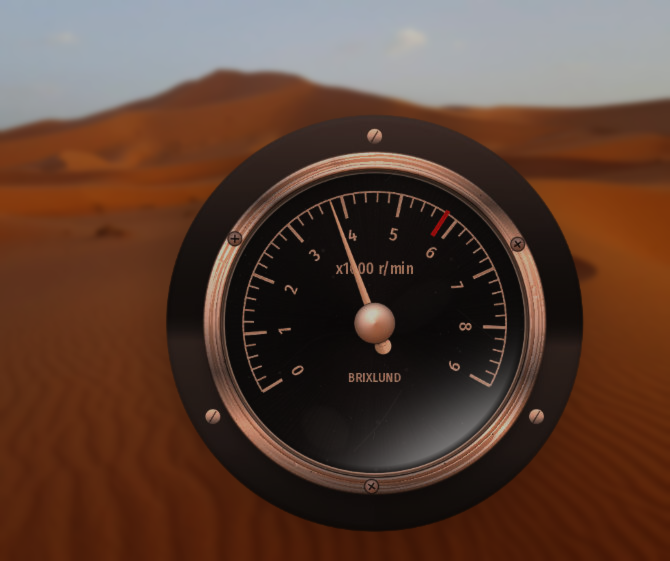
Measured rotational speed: 3800,rpm
